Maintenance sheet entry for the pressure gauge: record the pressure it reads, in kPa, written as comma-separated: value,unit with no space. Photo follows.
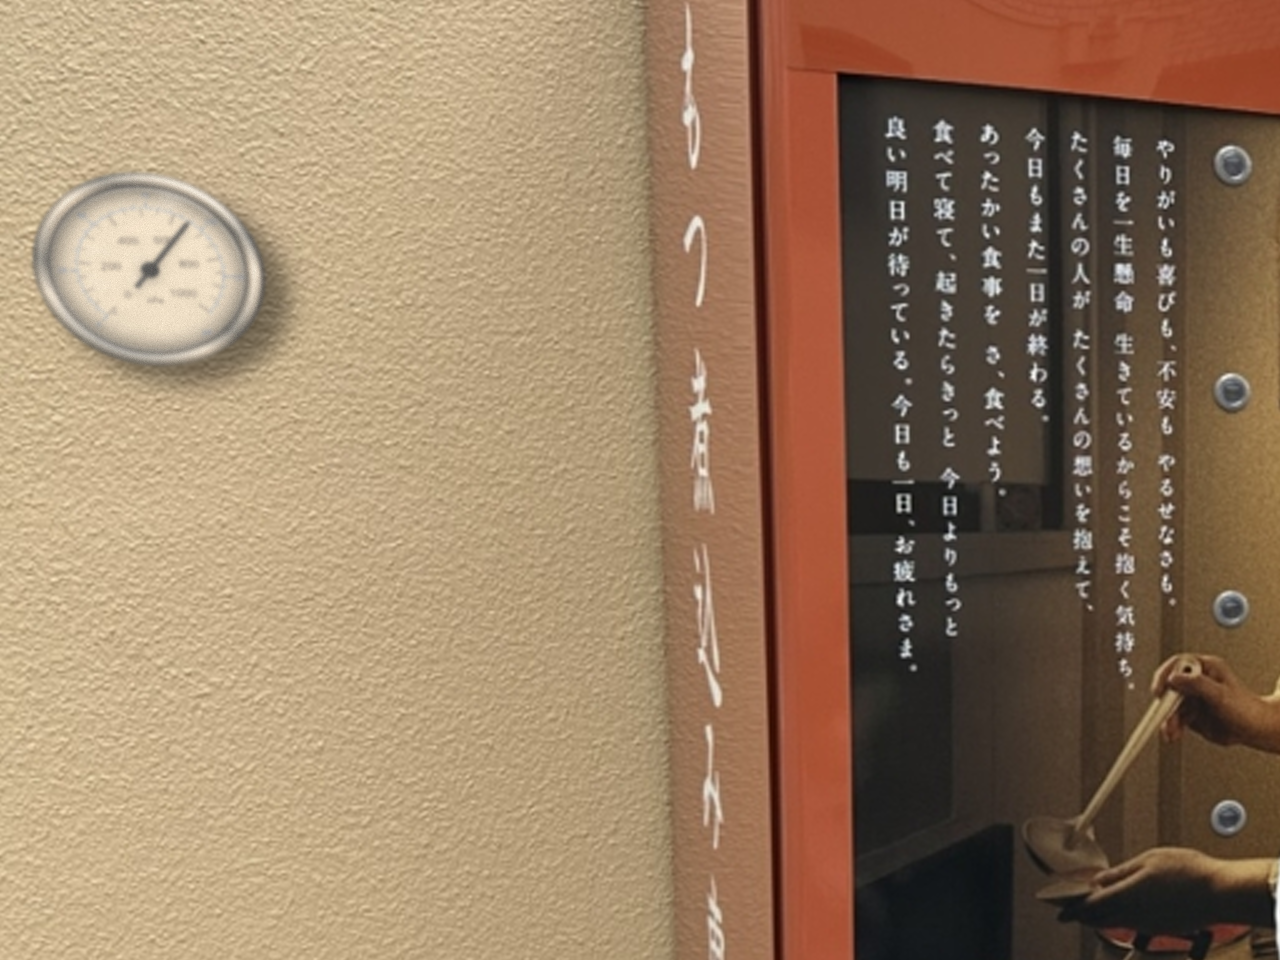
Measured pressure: 650,kPa
